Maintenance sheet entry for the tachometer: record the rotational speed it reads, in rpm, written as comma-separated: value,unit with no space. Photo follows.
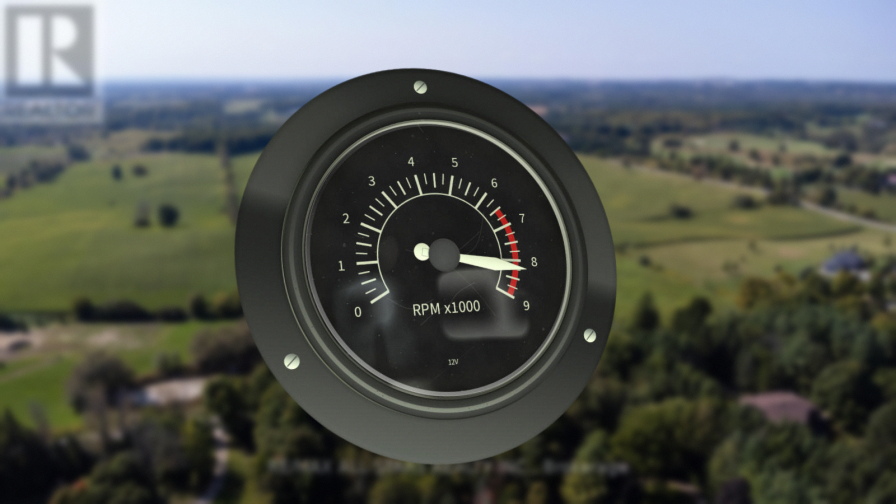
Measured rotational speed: 8250,rpm
